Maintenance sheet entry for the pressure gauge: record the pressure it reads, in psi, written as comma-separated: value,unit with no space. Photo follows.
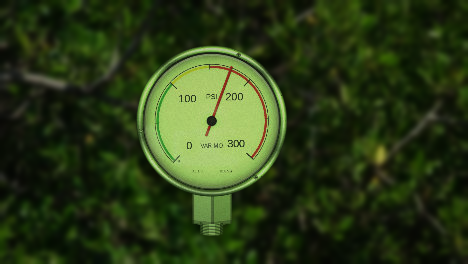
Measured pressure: 175,psi
